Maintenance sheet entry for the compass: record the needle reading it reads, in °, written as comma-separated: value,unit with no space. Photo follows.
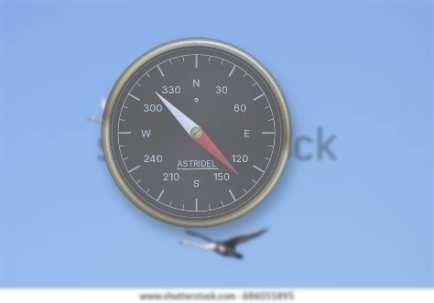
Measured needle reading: 135,°
